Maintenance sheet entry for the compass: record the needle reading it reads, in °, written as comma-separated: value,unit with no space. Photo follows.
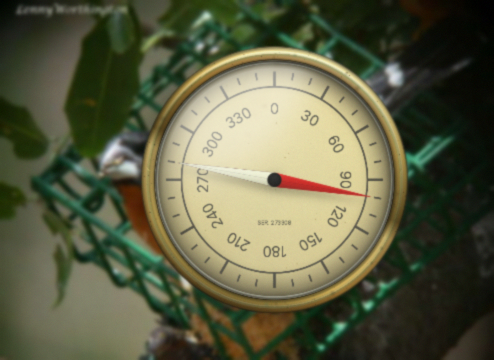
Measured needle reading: 100,°
